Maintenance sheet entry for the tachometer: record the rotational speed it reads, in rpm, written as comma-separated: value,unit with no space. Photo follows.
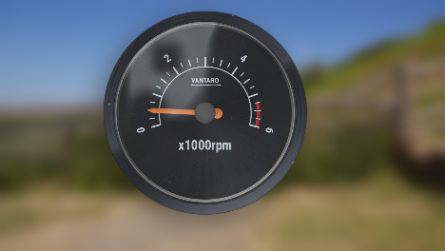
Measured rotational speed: 500,rpm
